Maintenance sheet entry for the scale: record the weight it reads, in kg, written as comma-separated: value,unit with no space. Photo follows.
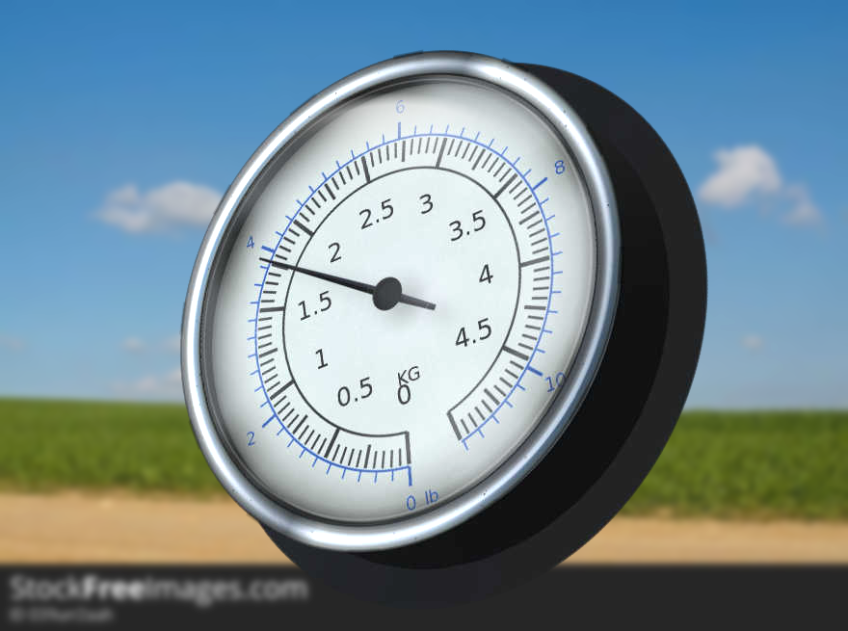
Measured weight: 1.75,kg
